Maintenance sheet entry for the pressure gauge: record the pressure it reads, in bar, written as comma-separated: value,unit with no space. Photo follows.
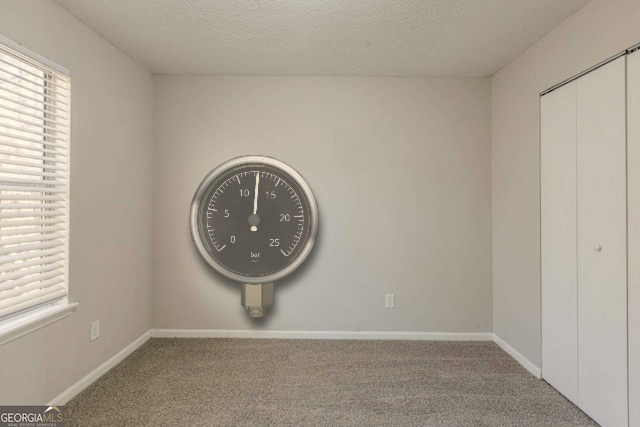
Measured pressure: 12.5,bar
